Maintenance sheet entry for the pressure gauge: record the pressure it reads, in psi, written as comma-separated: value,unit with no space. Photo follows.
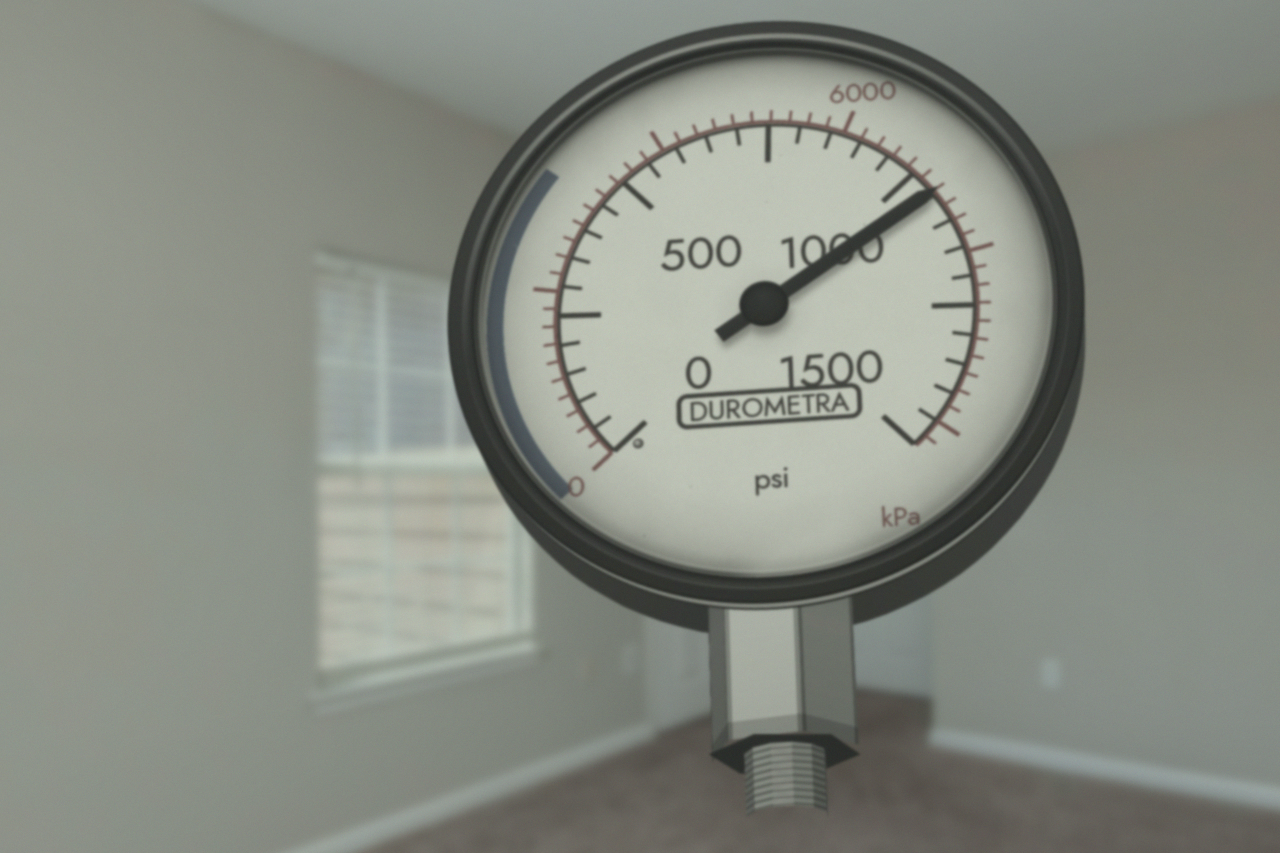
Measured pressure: 1050,psi
